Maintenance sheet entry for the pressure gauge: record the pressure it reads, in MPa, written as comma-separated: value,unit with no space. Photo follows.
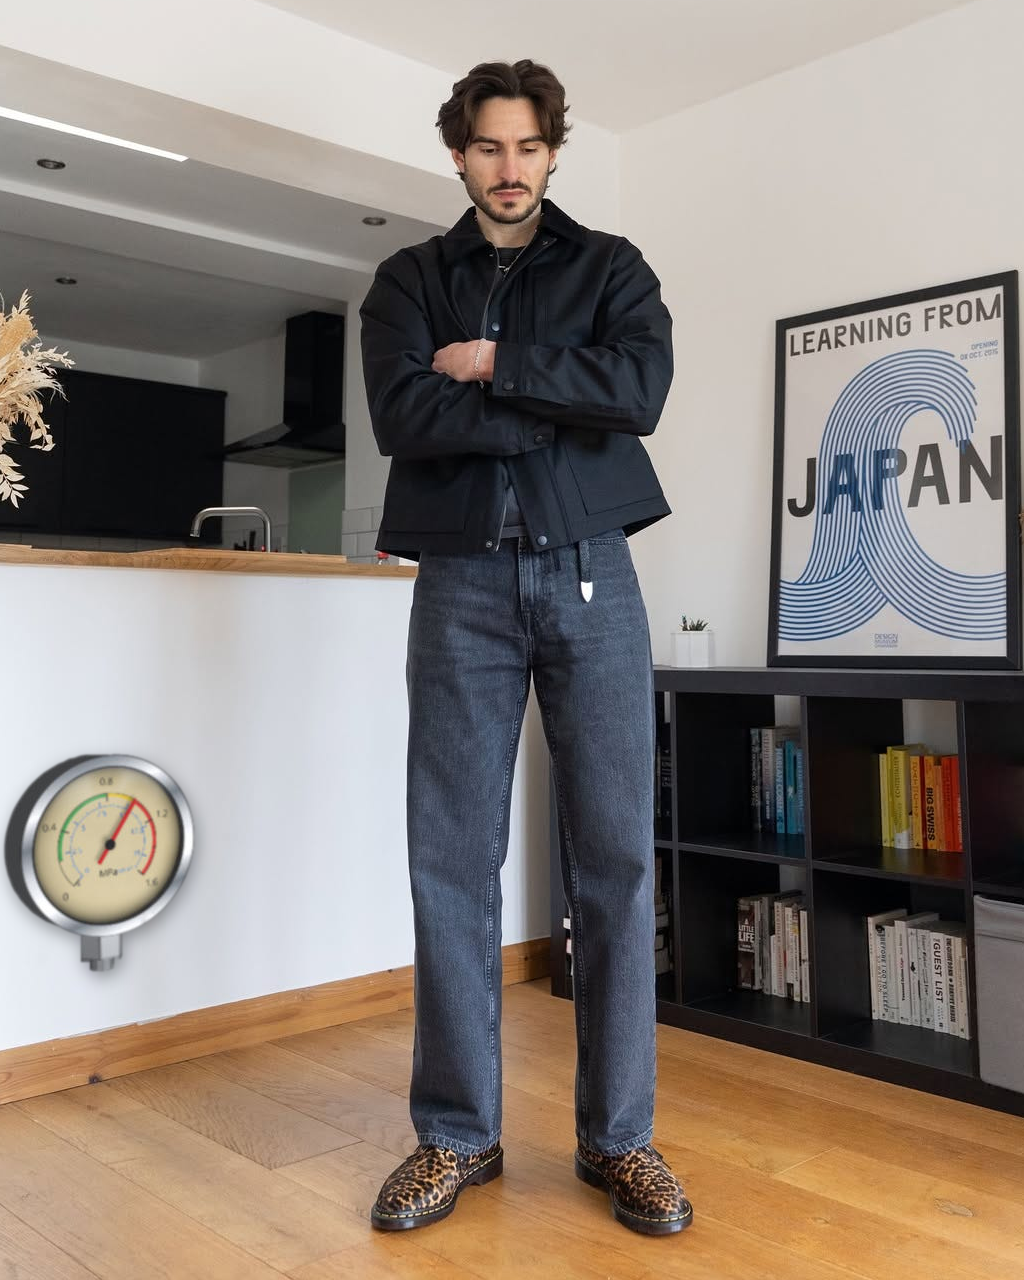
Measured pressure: 1,MPa
